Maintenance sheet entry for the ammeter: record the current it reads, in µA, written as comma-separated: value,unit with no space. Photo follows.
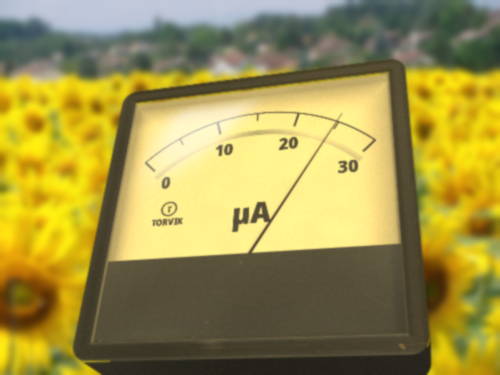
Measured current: 25,µA
